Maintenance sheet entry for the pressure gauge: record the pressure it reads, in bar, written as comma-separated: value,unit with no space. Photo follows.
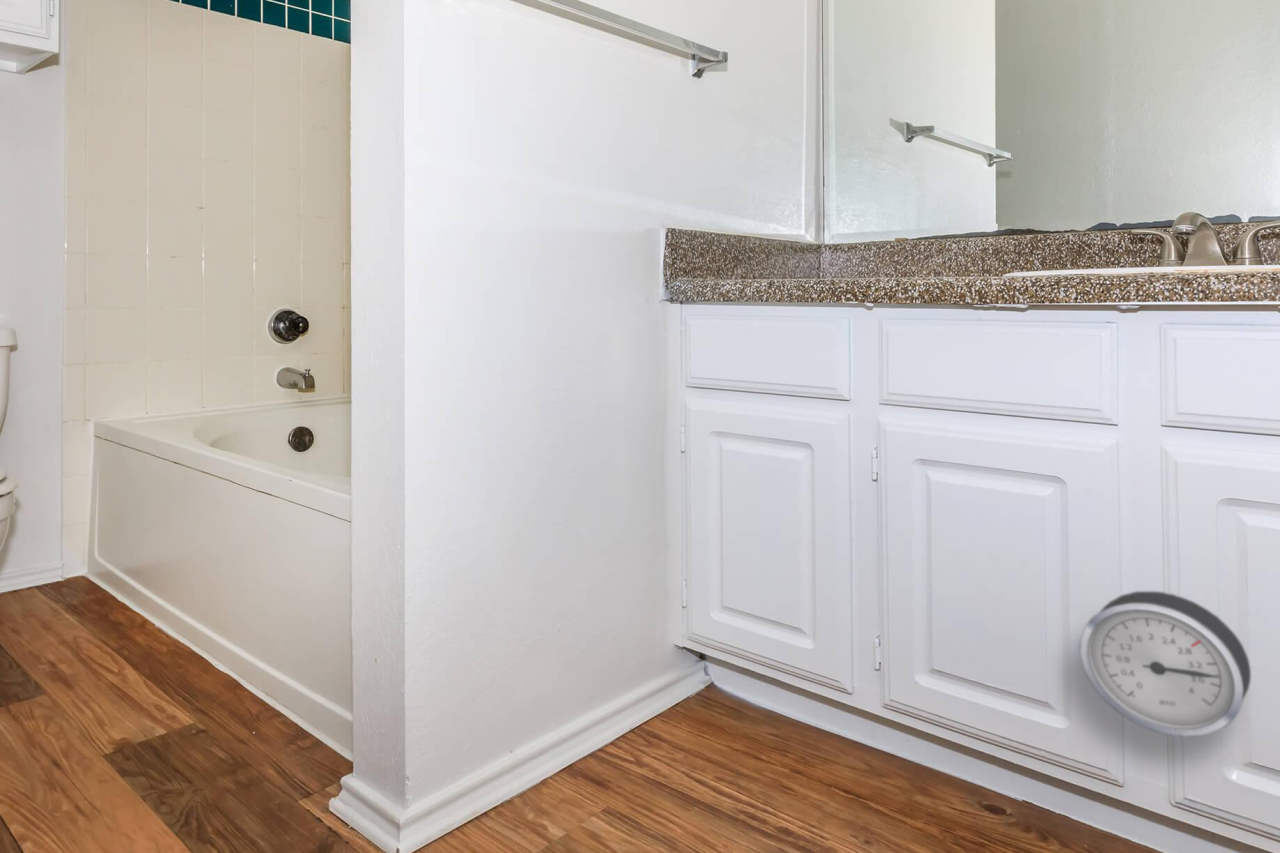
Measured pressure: 3.4,bar
